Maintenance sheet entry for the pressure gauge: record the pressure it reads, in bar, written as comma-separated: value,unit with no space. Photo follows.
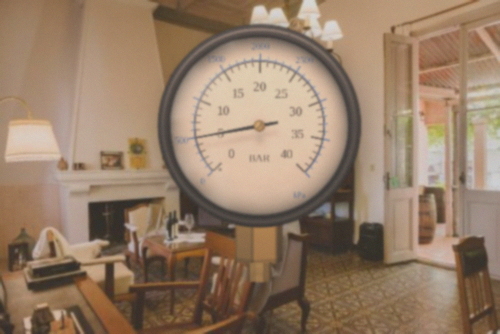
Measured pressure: 5,bar
